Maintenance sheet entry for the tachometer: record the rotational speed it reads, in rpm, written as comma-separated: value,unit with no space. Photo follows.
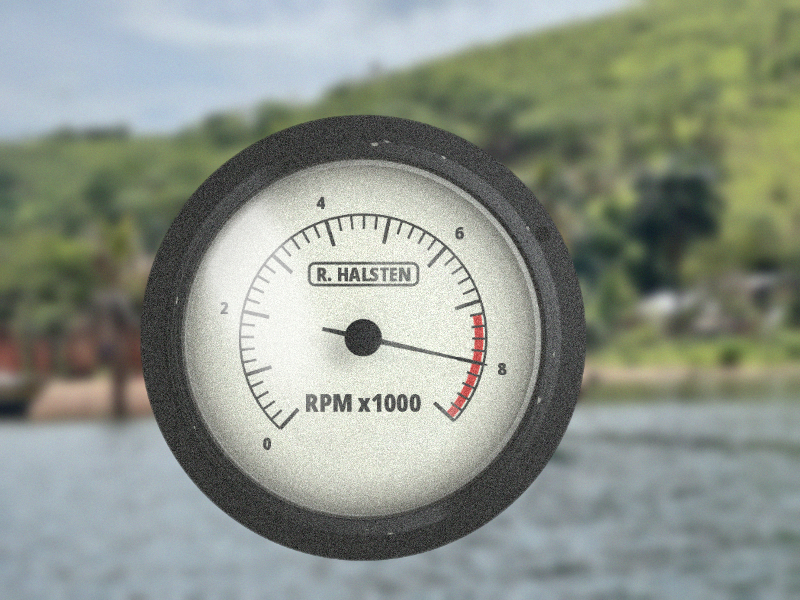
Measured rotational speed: 8000,rpm
